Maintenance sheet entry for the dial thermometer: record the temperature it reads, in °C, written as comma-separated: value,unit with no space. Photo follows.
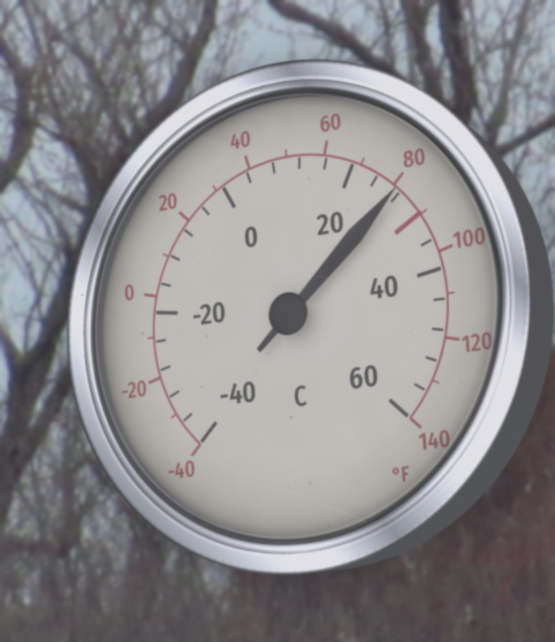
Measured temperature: 28,°C
